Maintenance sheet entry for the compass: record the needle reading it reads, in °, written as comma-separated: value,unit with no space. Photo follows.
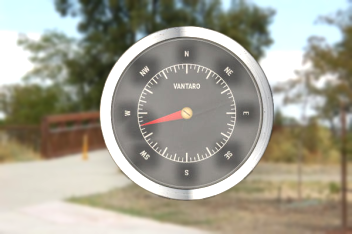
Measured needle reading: 255,°
